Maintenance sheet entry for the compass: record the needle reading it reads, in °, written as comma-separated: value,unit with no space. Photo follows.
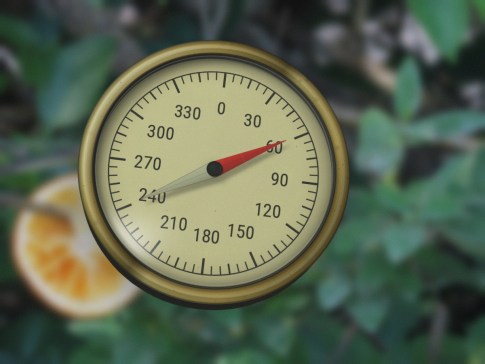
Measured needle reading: 60,°
